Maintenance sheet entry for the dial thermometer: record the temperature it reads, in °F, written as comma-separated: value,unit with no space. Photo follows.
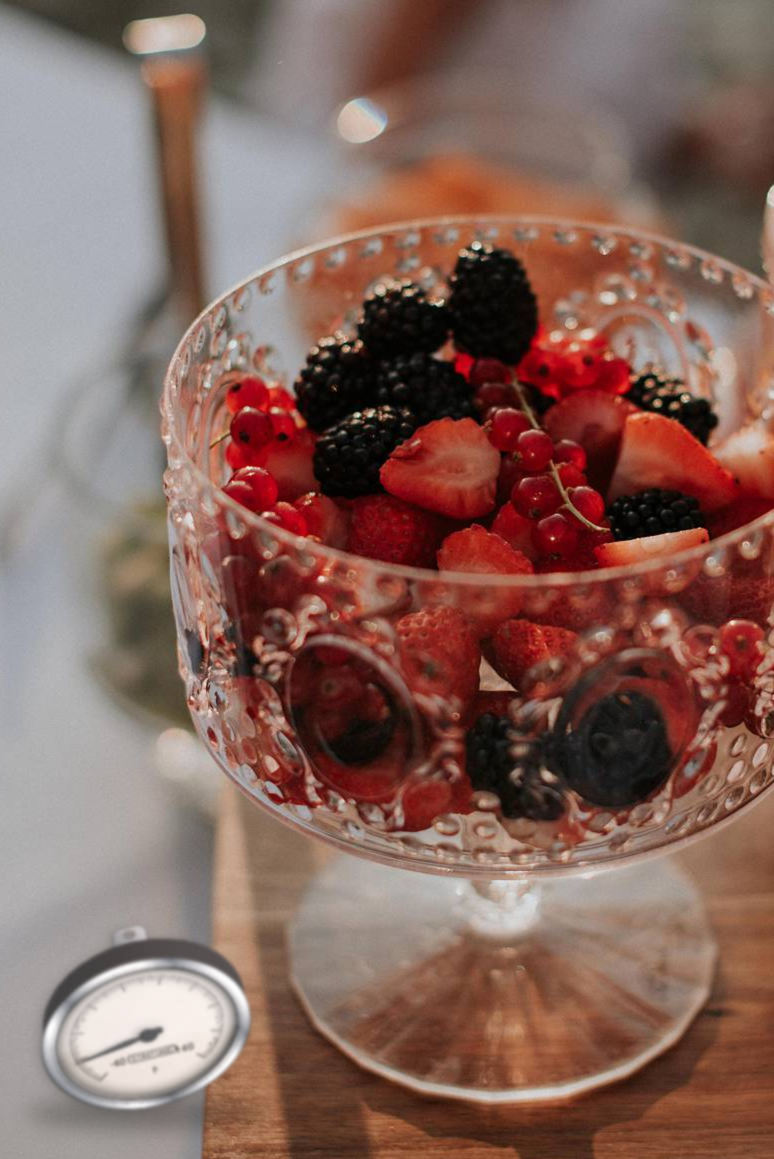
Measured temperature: -20,°F
